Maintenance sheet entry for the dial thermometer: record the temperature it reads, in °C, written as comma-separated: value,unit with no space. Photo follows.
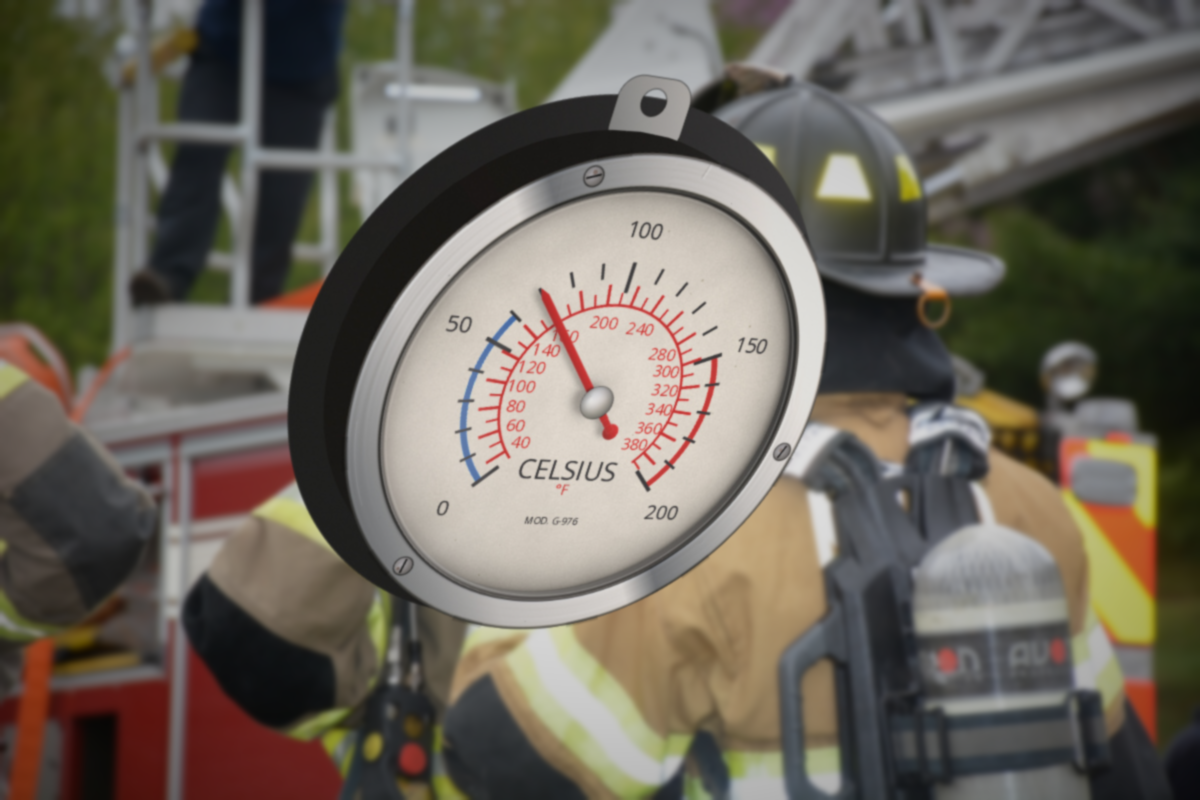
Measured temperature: 70,°C
